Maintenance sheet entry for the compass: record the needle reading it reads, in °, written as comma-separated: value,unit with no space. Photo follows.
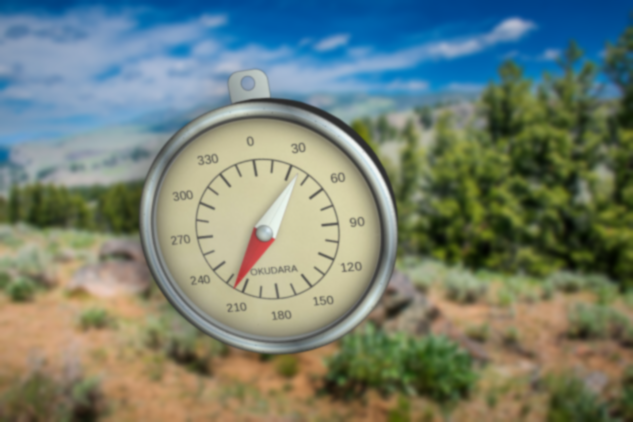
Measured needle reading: 217.5,°
